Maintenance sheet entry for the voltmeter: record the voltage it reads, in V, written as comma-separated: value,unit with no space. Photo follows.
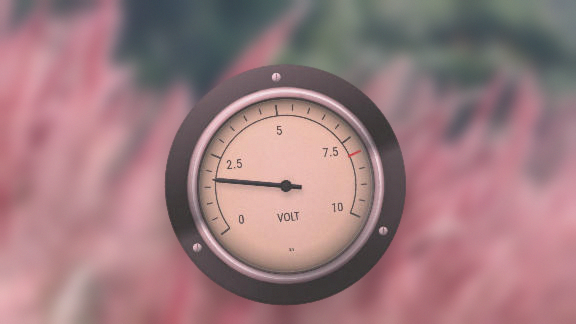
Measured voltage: 1.75,V
